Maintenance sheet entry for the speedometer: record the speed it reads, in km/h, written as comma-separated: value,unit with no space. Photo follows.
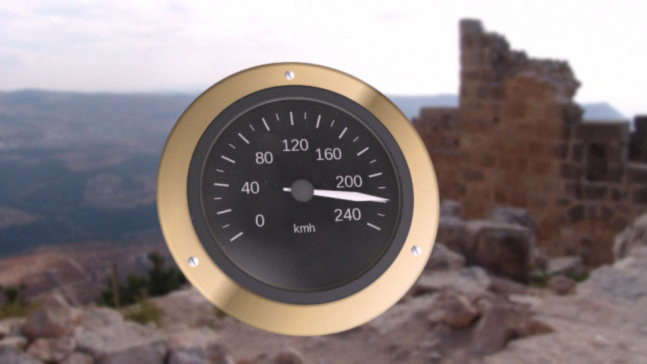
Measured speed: 220,km/h
